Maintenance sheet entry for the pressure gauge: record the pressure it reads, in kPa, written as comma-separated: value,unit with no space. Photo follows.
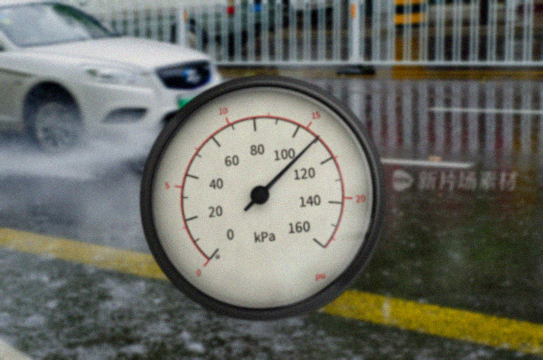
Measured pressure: 110,kPa
